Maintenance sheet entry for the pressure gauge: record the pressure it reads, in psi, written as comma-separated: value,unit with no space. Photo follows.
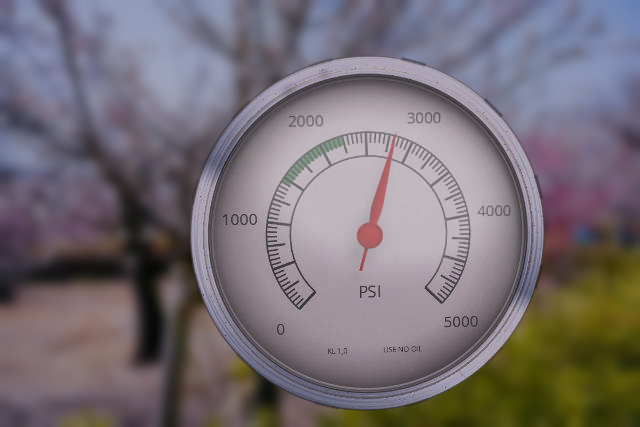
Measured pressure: 2800,psi
